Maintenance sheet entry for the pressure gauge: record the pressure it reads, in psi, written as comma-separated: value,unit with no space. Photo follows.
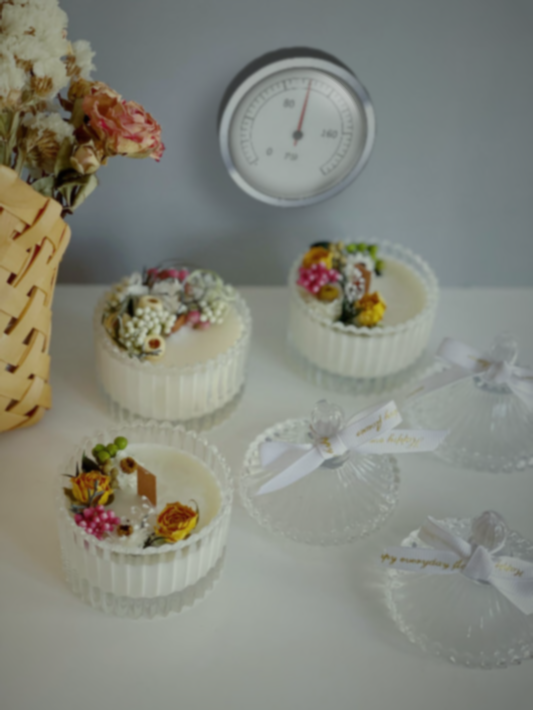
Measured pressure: 100,psi
